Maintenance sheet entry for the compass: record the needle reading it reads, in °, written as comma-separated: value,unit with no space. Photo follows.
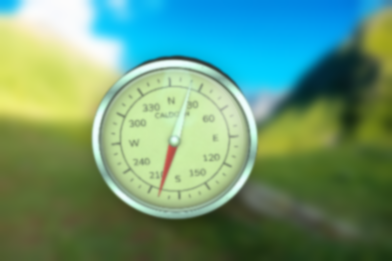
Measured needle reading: 200,°
